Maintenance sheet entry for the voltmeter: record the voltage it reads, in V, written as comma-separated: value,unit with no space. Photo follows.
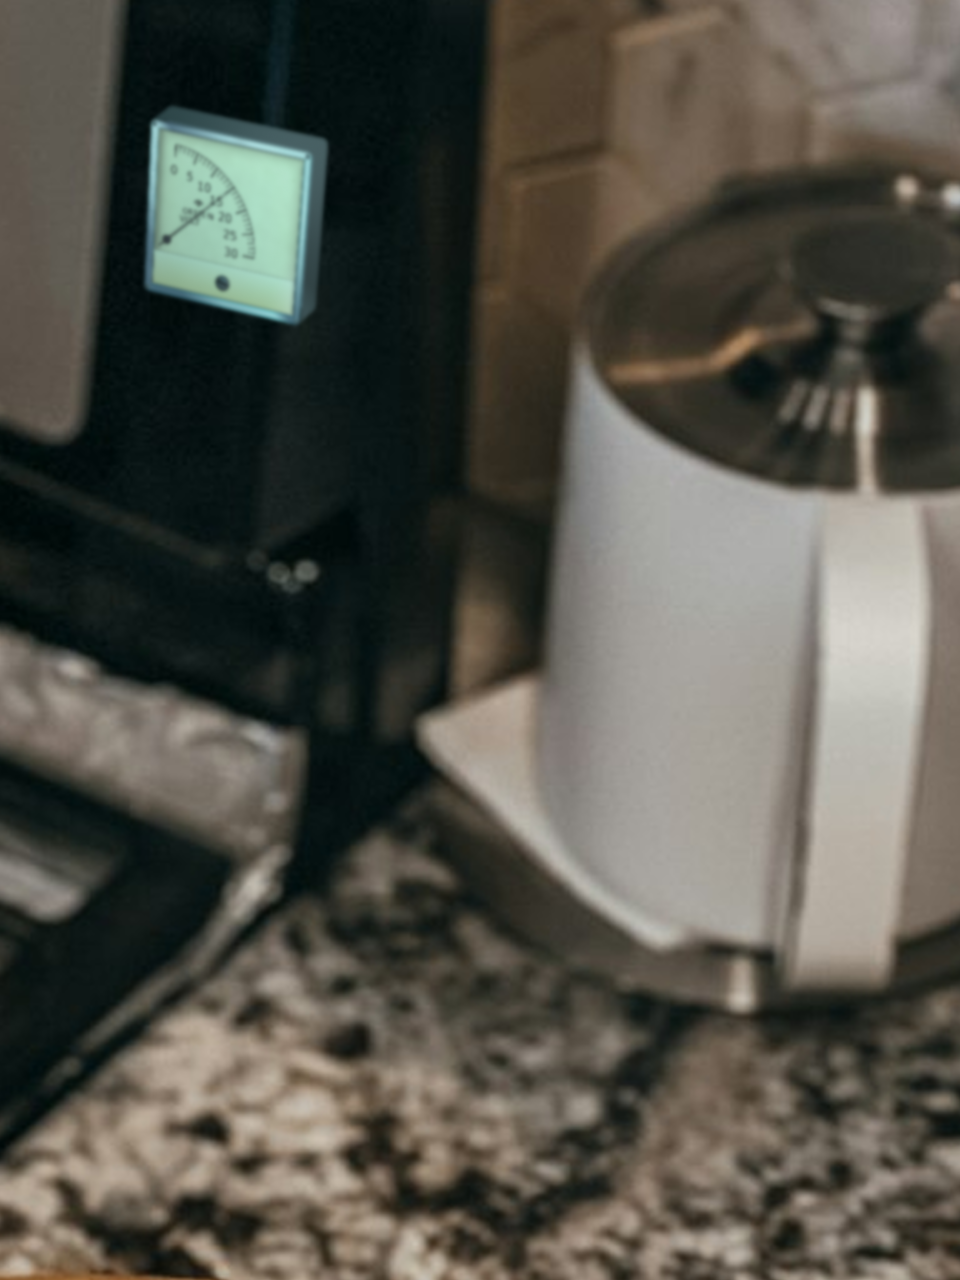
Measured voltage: 15,V
